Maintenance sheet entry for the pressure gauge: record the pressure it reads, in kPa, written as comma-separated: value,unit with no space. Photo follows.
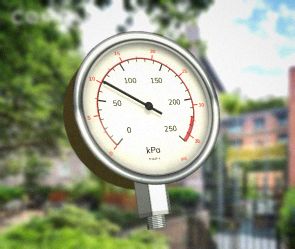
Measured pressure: 70,kPa
